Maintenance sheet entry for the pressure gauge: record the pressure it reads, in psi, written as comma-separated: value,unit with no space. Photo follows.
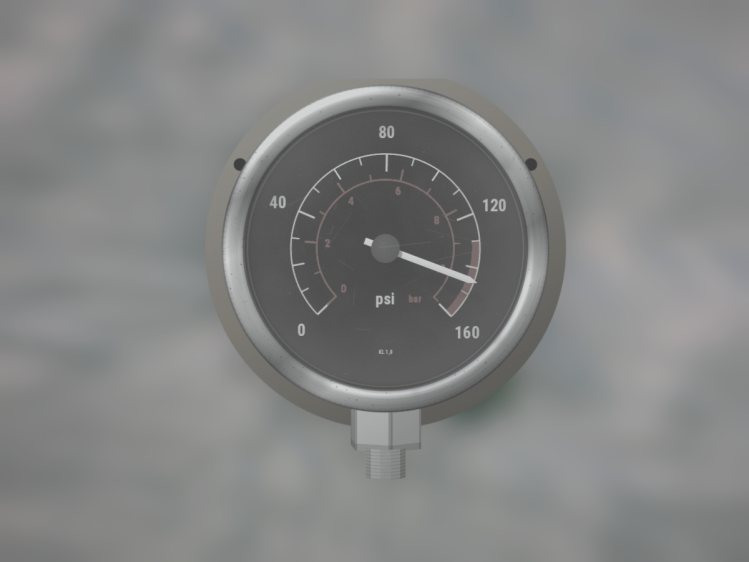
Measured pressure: 145,psi
